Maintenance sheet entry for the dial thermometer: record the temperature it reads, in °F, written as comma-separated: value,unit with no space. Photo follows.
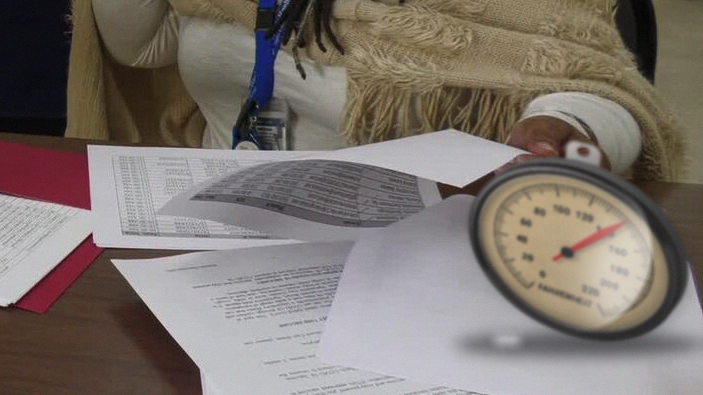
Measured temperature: 140,°F
